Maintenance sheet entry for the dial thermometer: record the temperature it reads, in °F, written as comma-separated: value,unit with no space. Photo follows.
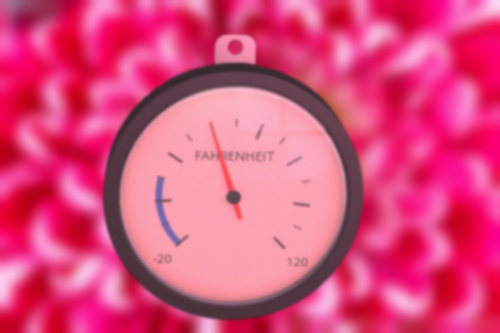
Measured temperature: 40,°F
